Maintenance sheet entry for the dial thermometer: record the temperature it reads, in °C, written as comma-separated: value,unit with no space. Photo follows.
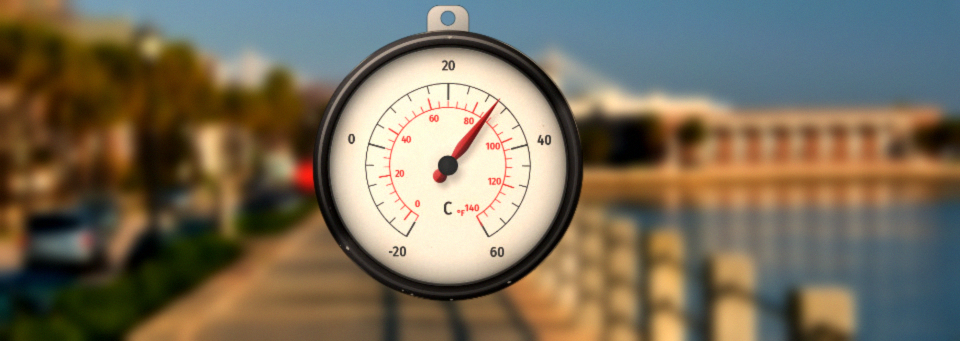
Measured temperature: 30,°C
